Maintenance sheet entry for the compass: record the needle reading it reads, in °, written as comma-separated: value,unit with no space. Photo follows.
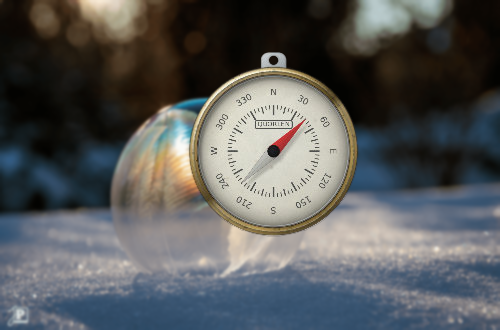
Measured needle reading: 45,°
